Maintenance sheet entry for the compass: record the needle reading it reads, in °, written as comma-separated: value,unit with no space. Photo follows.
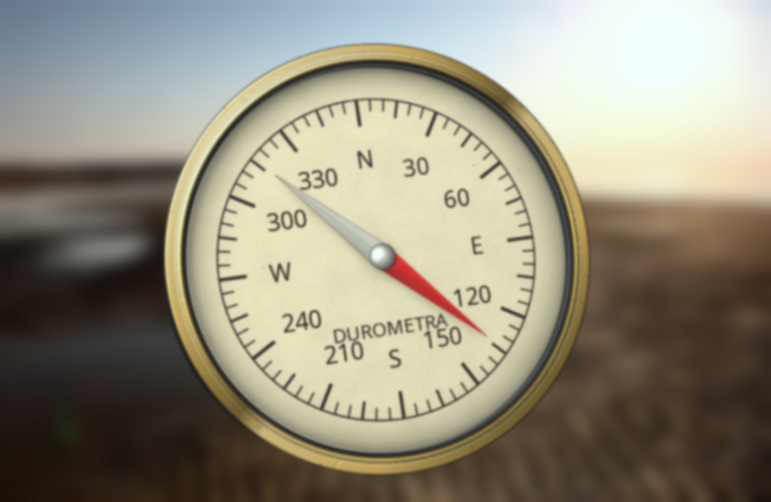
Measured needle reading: 135,°
